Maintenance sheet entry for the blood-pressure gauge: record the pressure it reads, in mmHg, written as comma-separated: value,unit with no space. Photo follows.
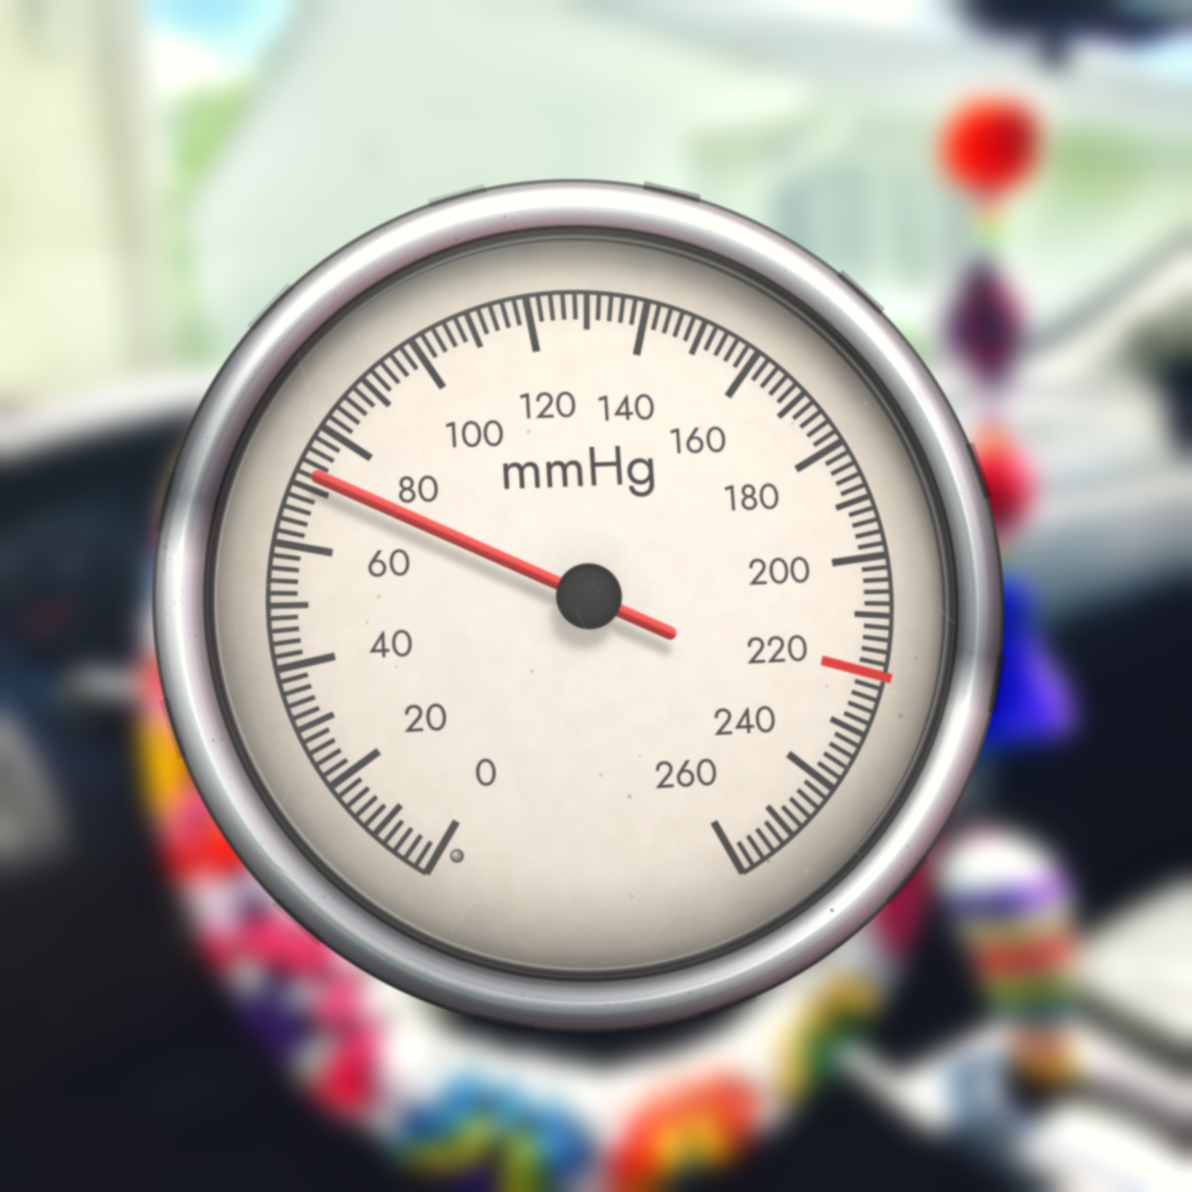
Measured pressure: 72,mmHg
